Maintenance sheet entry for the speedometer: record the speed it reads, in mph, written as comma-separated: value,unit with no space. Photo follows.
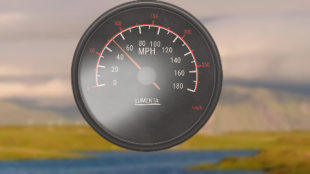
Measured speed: 50,mph
